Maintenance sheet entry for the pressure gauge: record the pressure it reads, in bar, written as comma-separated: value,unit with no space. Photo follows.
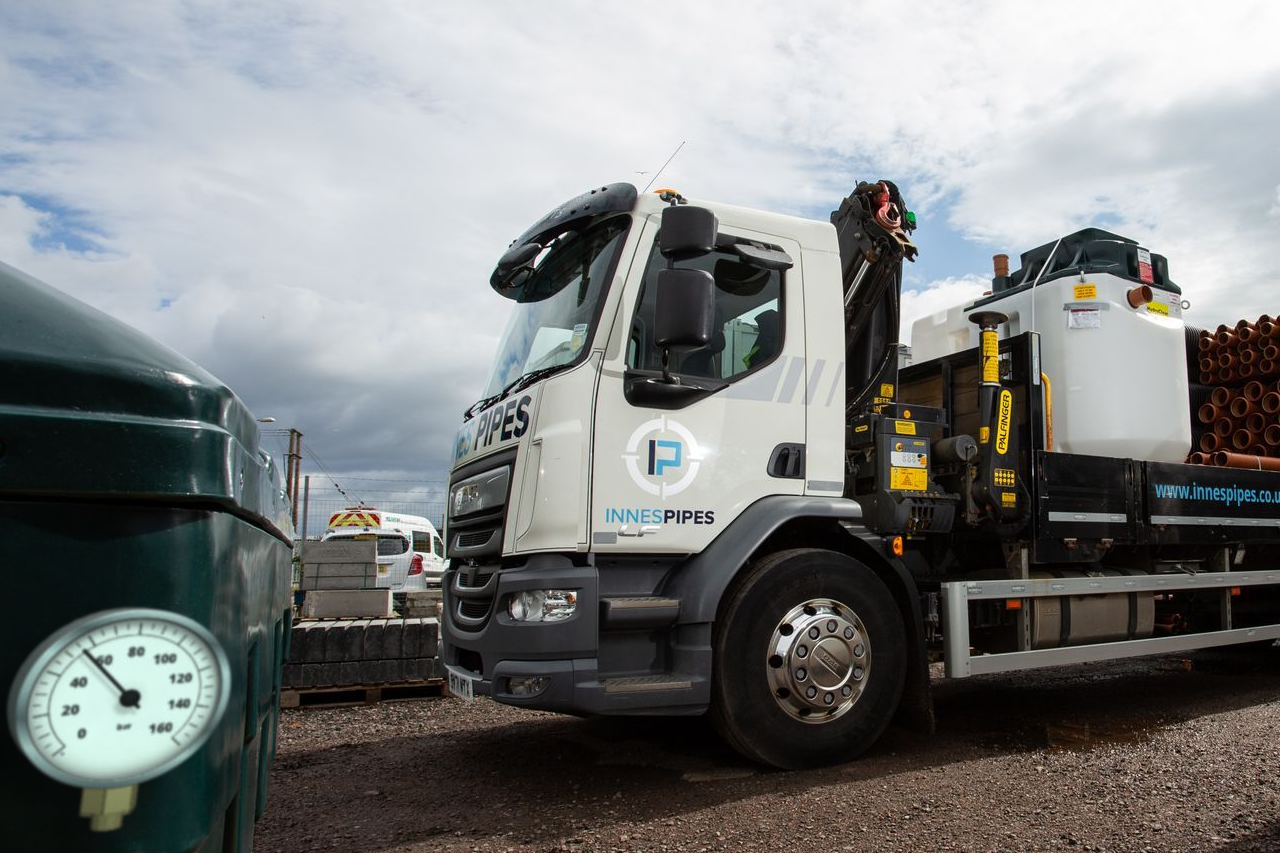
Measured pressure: 55,bar
